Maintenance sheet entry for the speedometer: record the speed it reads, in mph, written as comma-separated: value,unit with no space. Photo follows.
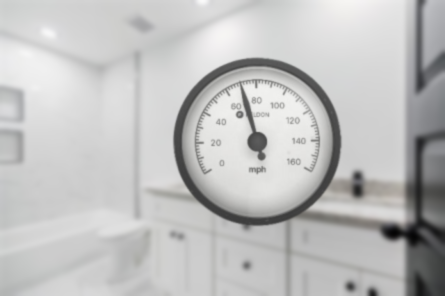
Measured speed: 70,mph
